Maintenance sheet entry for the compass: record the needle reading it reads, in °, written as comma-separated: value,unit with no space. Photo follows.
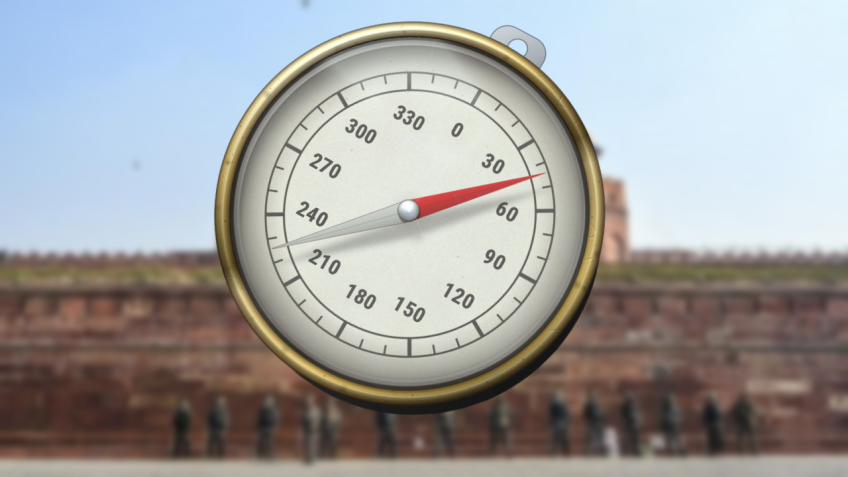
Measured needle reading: 45,°
